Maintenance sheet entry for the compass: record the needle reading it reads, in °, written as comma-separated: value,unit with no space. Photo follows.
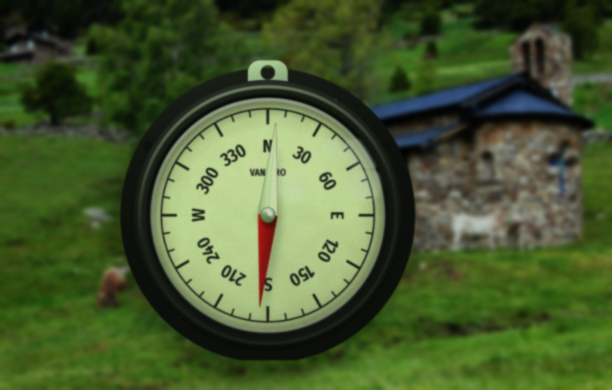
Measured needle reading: 185,°
